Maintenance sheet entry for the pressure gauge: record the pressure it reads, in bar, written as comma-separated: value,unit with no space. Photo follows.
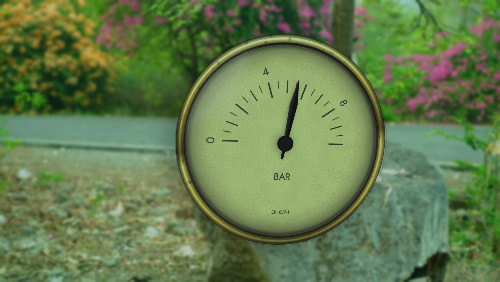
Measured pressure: 5.5,bar
